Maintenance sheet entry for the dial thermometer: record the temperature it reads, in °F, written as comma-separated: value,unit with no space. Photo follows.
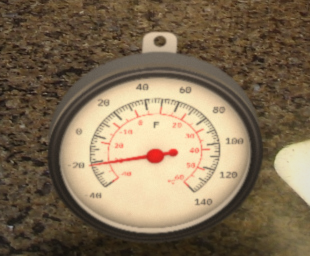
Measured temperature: -20,°F
